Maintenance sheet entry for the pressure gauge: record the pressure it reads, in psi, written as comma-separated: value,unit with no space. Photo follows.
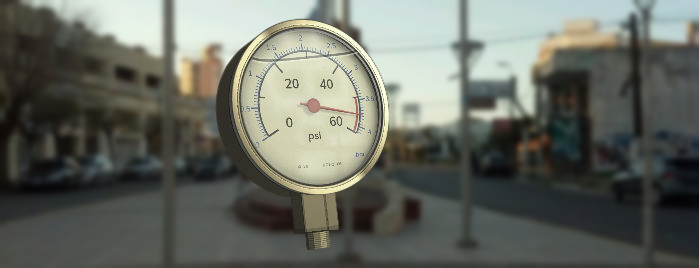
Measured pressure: 55,psi
